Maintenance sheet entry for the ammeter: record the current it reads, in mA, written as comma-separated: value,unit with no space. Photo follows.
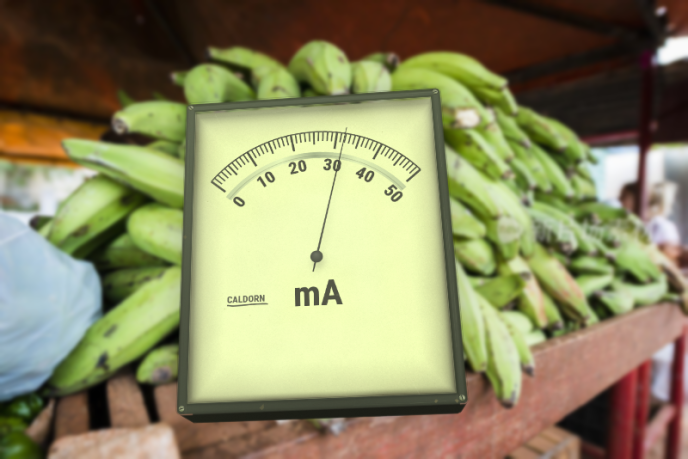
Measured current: 32,mA
